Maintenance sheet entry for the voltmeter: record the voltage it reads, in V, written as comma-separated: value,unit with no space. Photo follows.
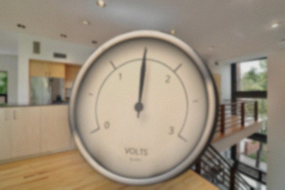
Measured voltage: 1.5,V
